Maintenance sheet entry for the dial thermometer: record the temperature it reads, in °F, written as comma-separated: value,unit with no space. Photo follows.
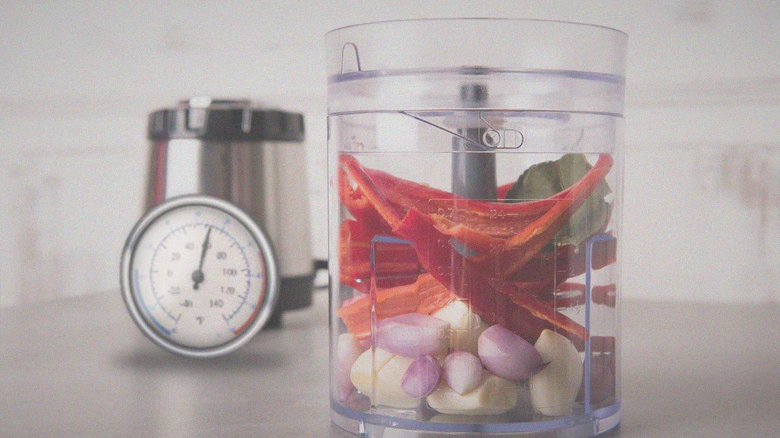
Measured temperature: 60,°F
